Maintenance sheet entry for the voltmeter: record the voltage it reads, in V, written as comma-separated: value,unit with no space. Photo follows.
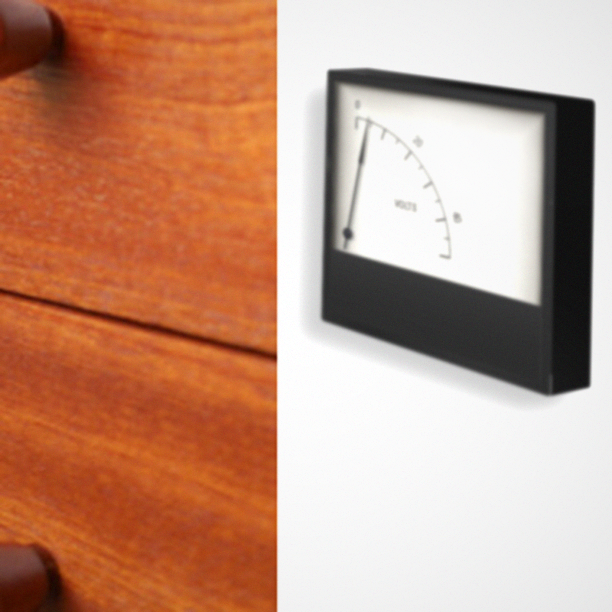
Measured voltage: 5,V
